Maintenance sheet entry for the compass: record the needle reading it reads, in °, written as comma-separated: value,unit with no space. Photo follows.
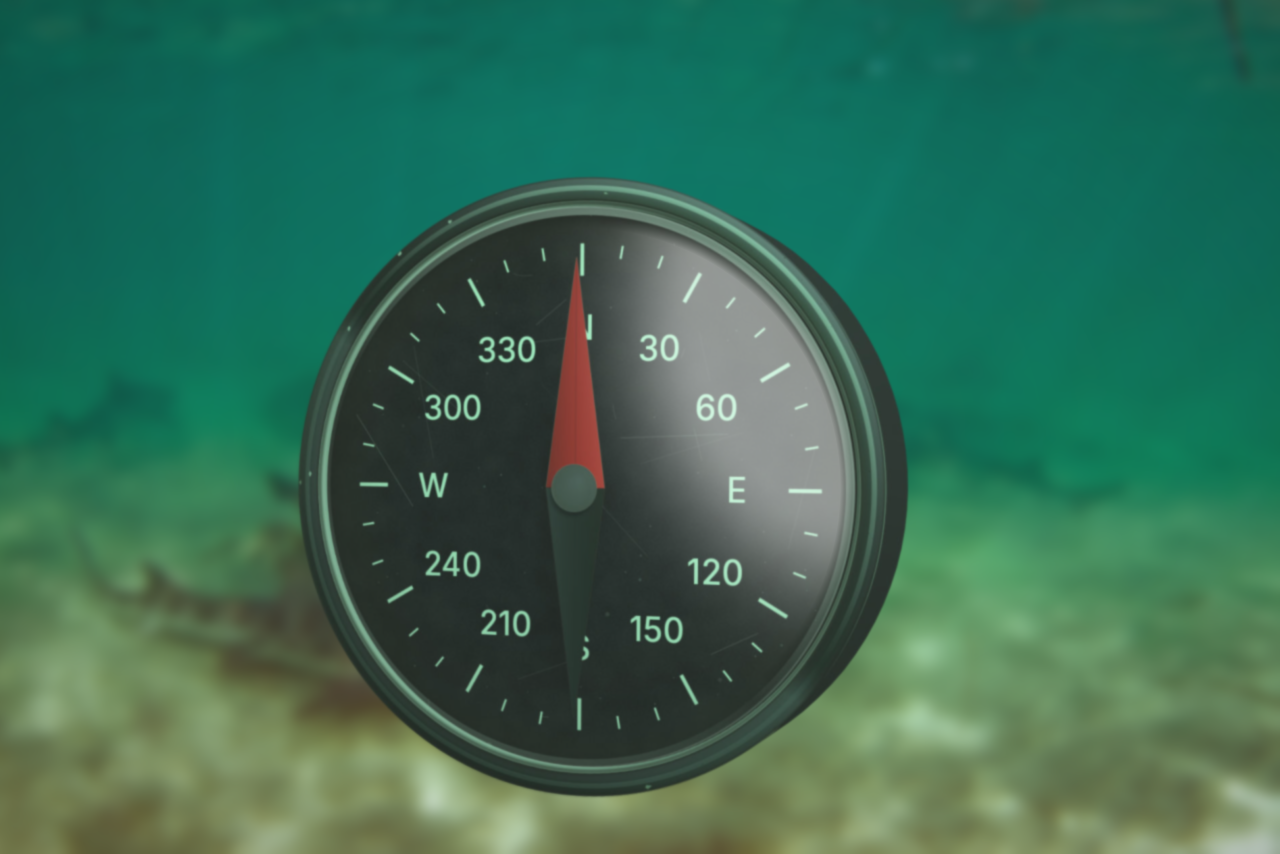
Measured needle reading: 0,°
